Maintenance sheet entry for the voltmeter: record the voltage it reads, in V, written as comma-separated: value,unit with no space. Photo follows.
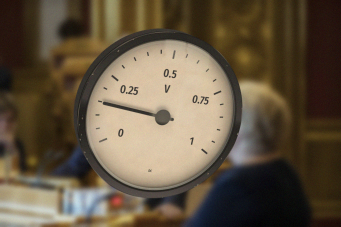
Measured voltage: 0.15,V
